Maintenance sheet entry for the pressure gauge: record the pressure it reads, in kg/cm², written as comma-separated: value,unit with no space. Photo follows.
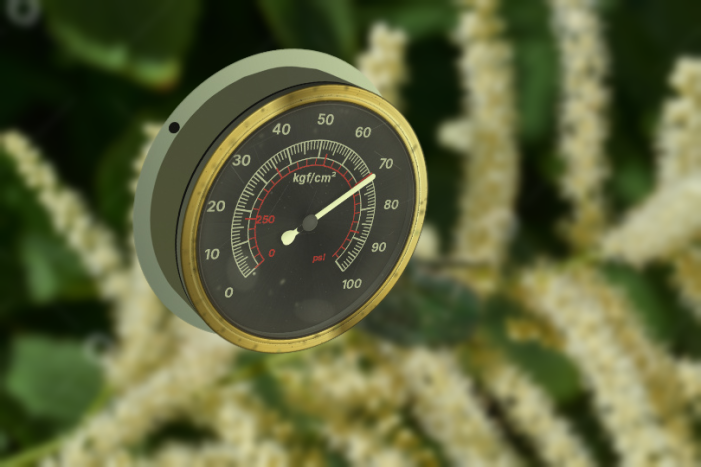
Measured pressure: 70,kg/cm²
